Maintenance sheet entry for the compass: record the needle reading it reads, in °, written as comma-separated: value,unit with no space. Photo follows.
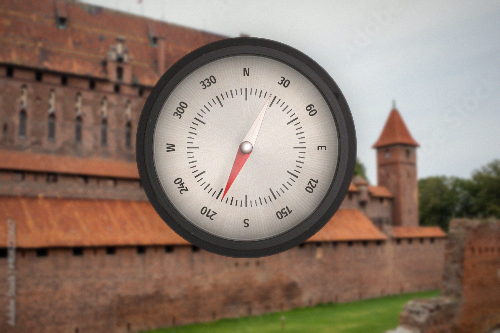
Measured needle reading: 205,°
